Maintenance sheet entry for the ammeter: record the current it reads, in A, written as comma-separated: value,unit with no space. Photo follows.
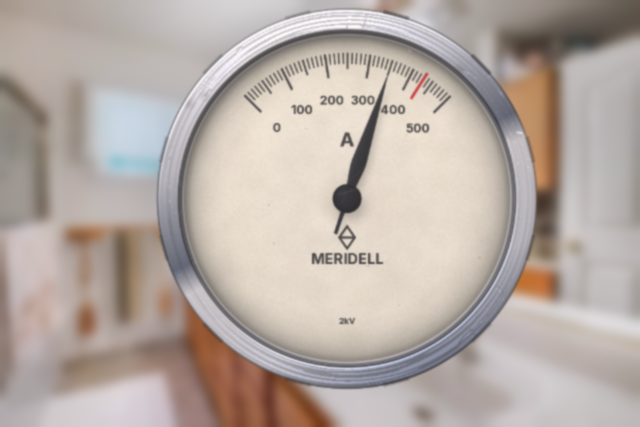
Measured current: 350,A
